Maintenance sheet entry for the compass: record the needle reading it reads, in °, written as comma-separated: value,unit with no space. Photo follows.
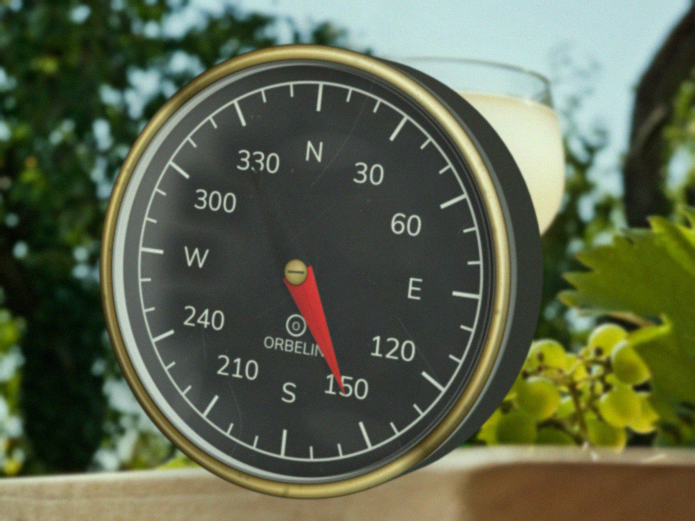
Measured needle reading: 150,°
